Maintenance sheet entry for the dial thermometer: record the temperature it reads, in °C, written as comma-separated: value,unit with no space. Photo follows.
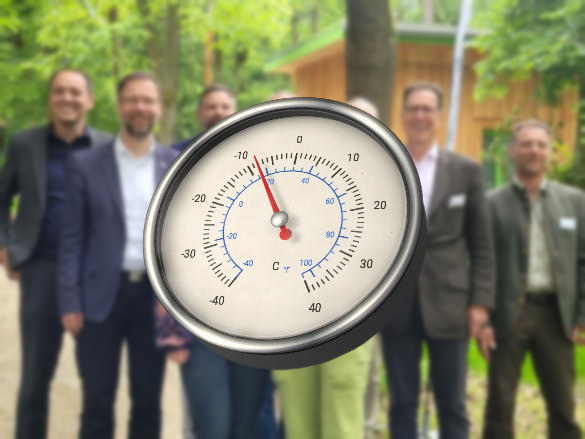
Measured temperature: -8,°C
